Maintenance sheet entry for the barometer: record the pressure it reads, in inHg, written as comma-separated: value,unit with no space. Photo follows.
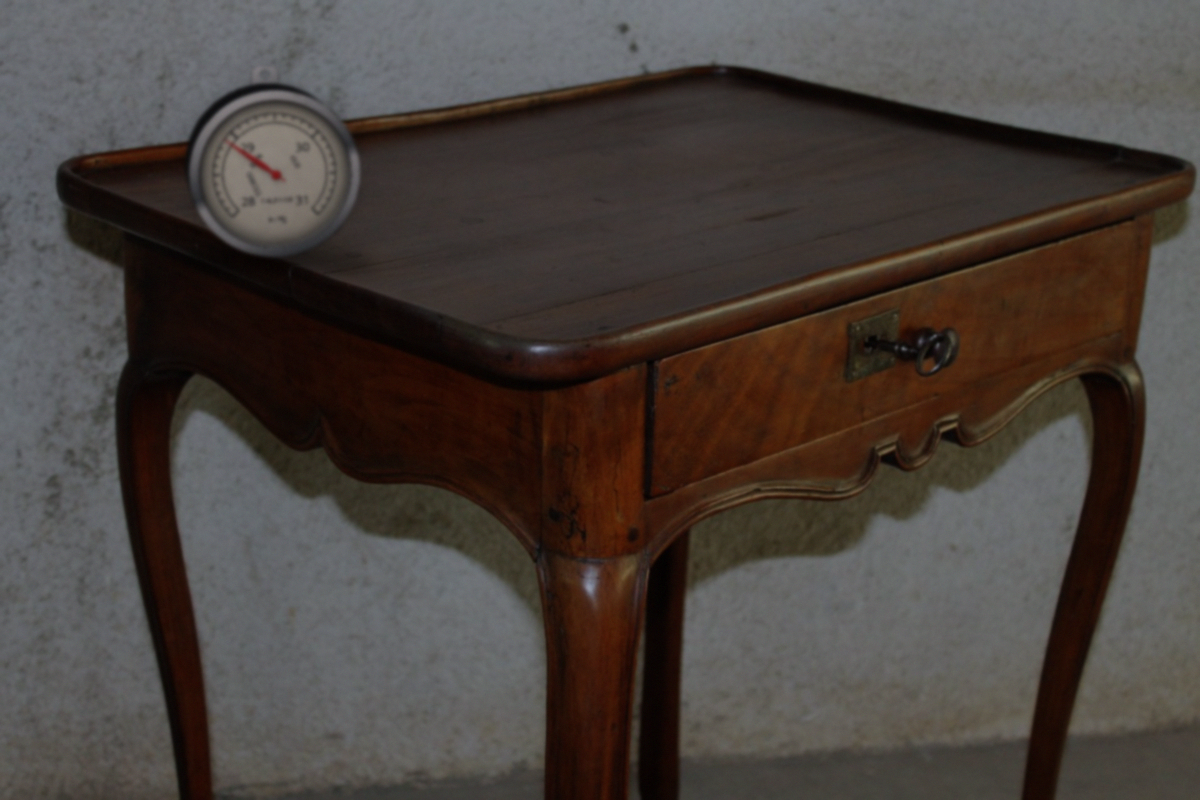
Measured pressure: 28.9,inHg
